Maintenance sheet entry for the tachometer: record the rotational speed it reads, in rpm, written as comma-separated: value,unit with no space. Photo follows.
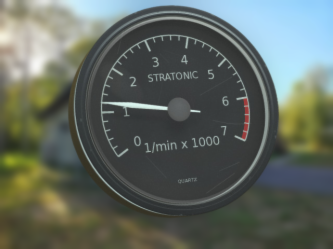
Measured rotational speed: 1200,rpm
